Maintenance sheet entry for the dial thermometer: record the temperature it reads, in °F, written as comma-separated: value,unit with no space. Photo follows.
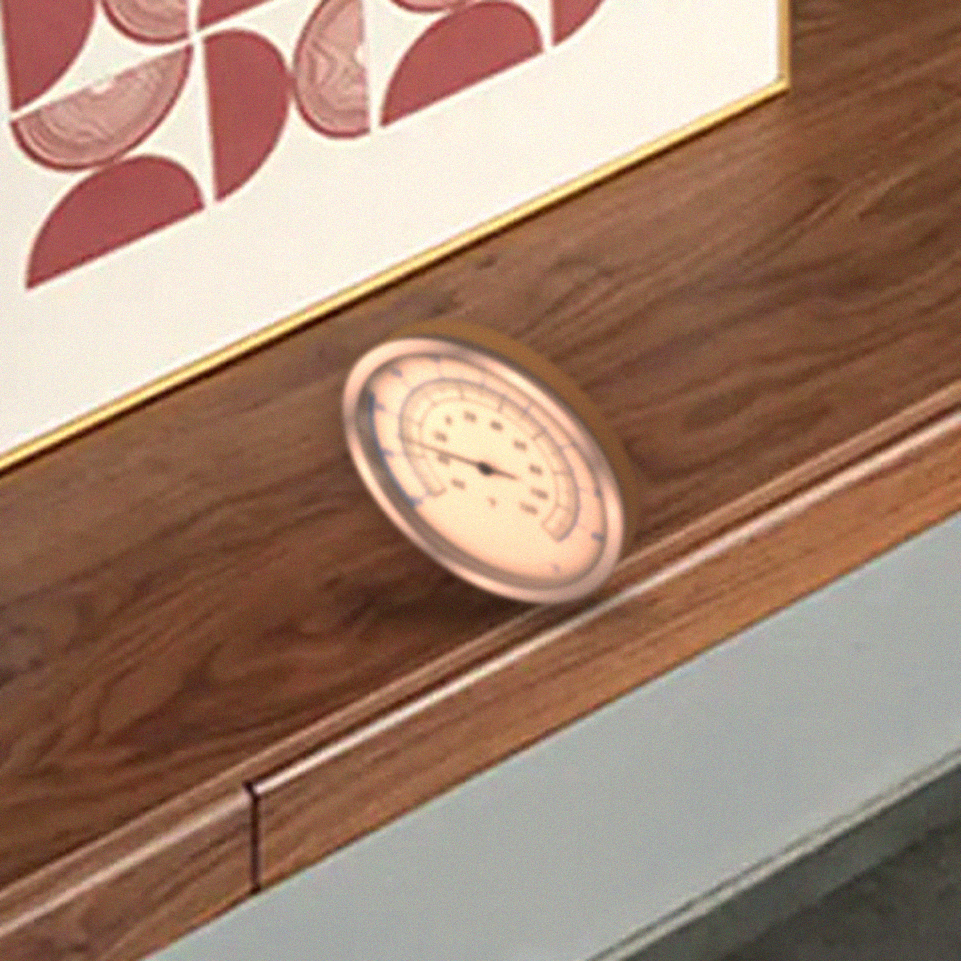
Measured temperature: -30,°F
